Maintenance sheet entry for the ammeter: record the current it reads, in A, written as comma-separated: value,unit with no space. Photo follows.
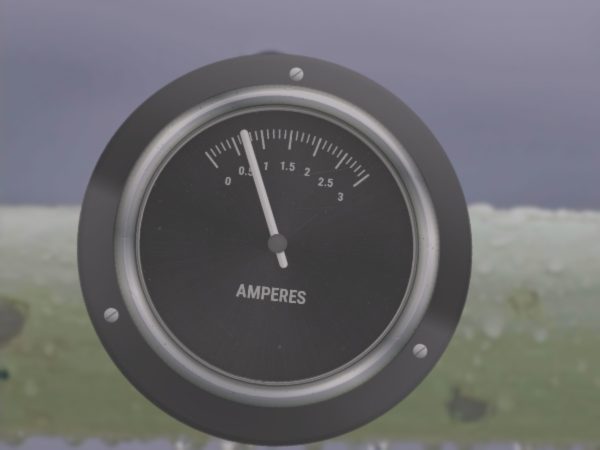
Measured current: 0.7,A
